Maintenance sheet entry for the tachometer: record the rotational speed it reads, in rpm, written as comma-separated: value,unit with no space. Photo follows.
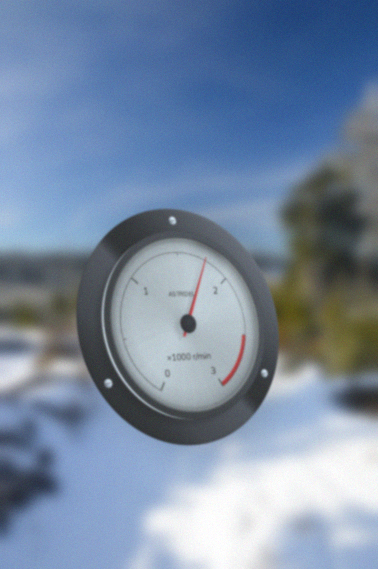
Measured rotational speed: 1750,rpm
